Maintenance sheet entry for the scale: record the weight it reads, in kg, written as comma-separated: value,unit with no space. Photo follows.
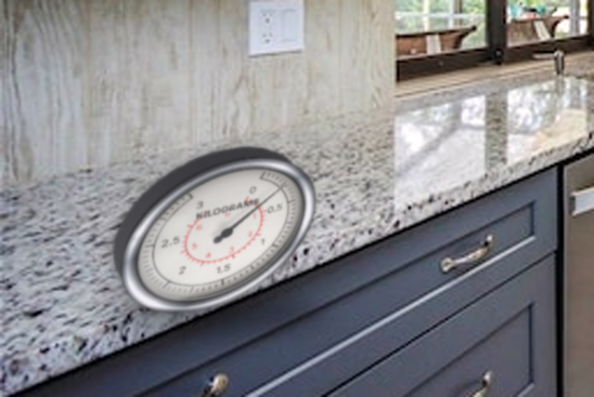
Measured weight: 0.25,kg
